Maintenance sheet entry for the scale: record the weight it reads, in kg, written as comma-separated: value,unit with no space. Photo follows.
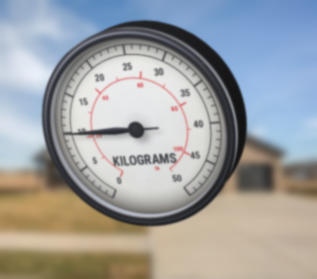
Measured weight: 10,kg
